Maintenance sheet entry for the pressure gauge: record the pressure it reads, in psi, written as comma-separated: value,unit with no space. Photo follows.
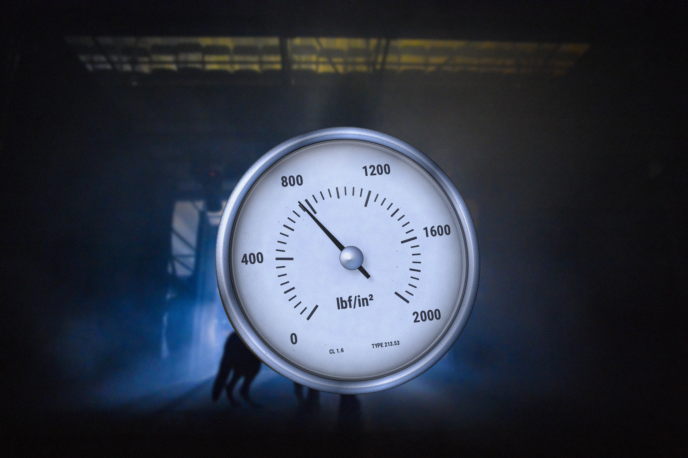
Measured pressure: 750,psi
